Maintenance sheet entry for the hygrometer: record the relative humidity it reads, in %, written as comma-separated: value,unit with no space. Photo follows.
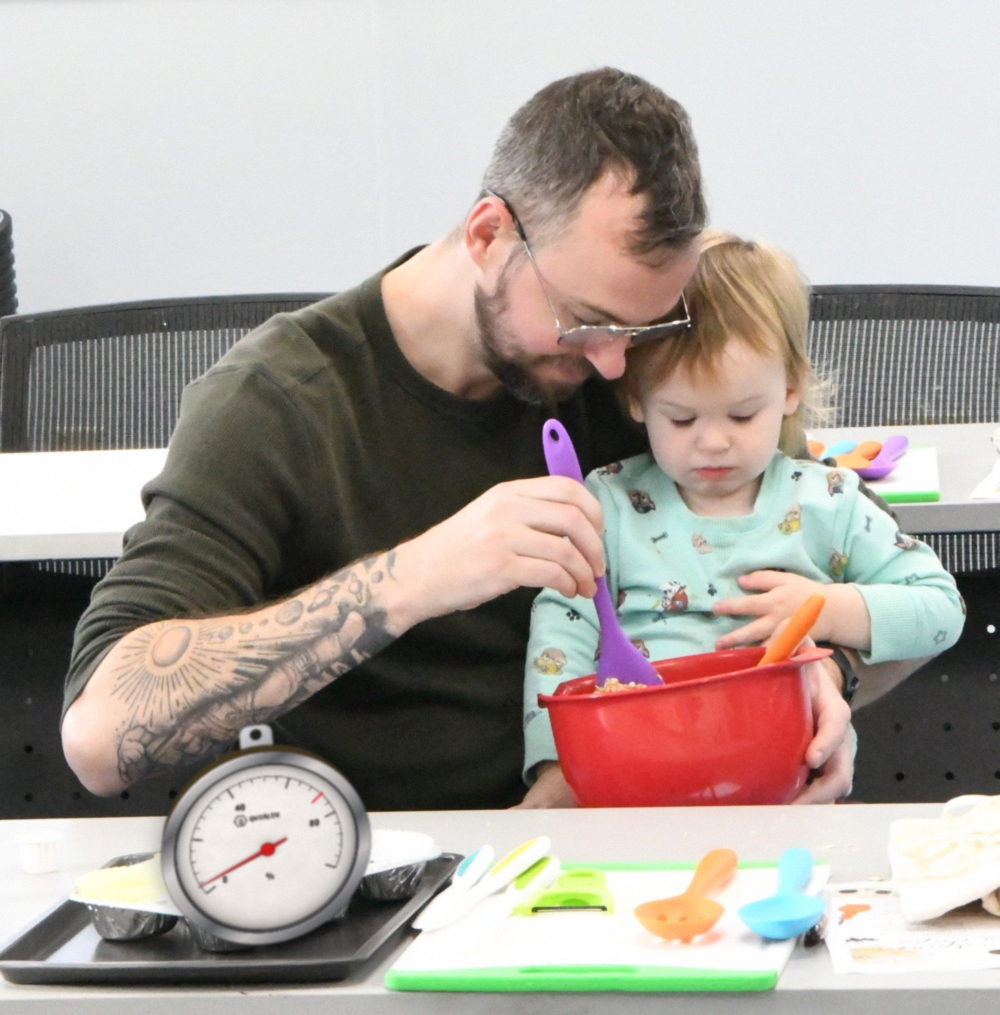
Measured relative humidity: 4,%
